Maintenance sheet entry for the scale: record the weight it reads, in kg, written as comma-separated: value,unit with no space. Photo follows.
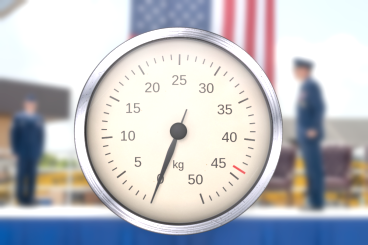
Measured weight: 0,kg
